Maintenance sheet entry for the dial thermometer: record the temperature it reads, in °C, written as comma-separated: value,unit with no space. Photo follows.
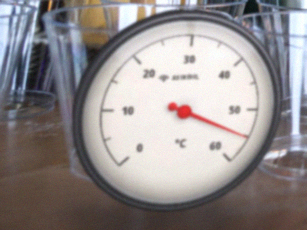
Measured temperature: 55,°C
